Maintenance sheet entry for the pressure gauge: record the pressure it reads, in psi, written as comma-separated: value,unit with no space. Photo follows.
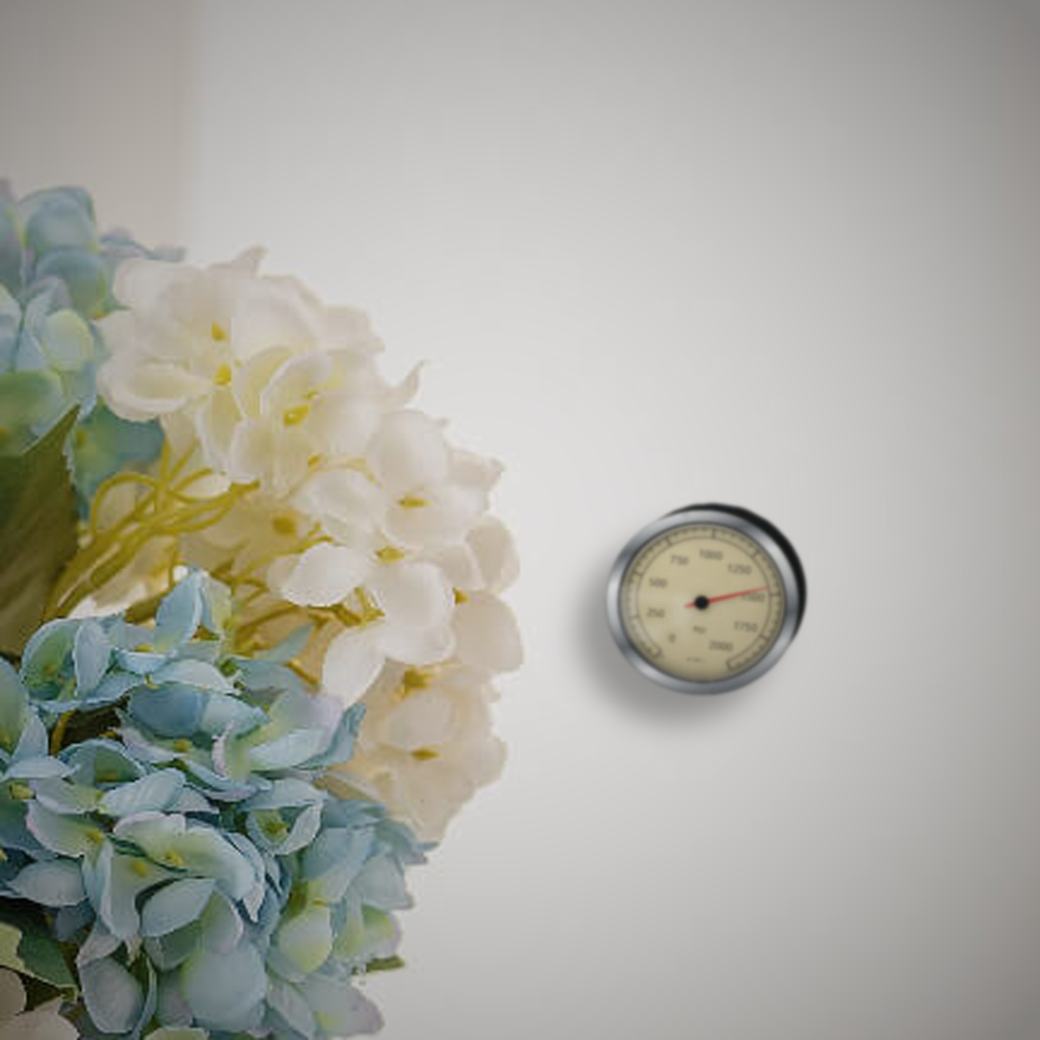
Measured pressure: 1450,psi
